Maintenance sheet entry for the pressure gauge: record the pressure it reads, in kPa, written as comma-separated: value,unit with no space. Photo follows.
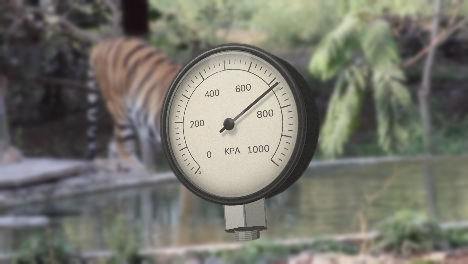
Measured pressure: 720,kPa
